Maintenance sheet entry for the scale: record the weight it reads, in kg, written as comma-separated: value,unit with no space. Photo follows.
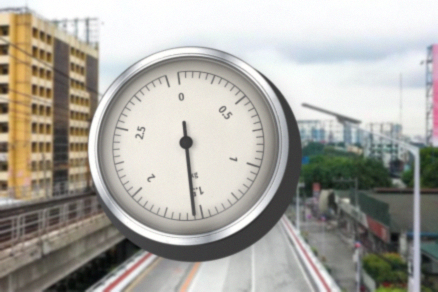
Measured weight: 1.55,kg
